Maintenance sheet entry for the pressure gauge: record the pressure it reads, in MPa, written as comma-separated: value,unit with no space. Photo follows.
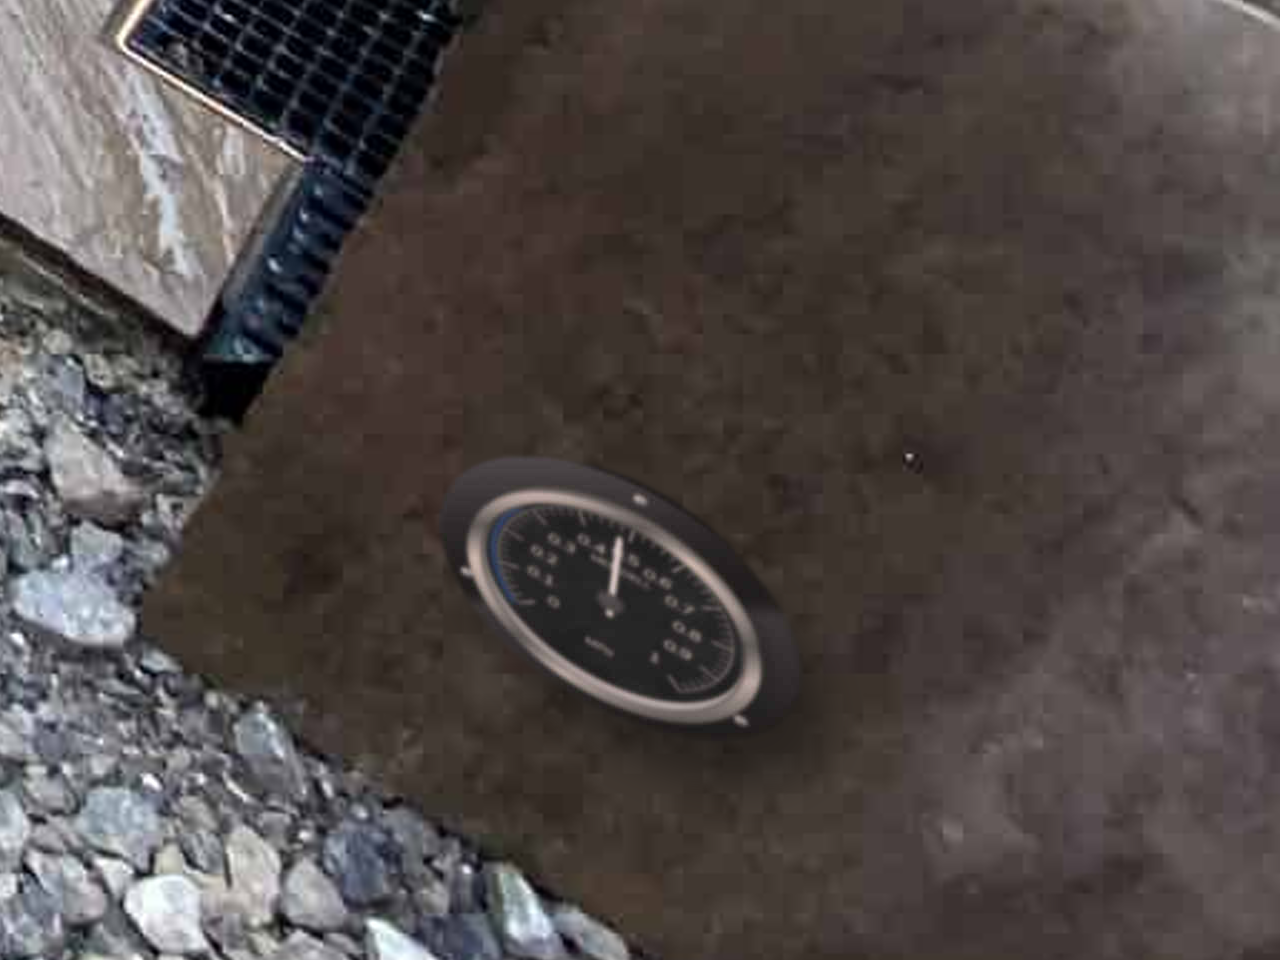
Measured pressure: 0.48,MPa
